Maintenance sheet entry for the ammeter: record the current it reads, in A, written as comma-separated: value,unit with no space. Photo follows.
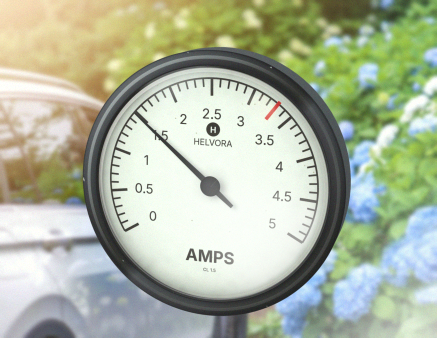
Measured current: 1.5,A
